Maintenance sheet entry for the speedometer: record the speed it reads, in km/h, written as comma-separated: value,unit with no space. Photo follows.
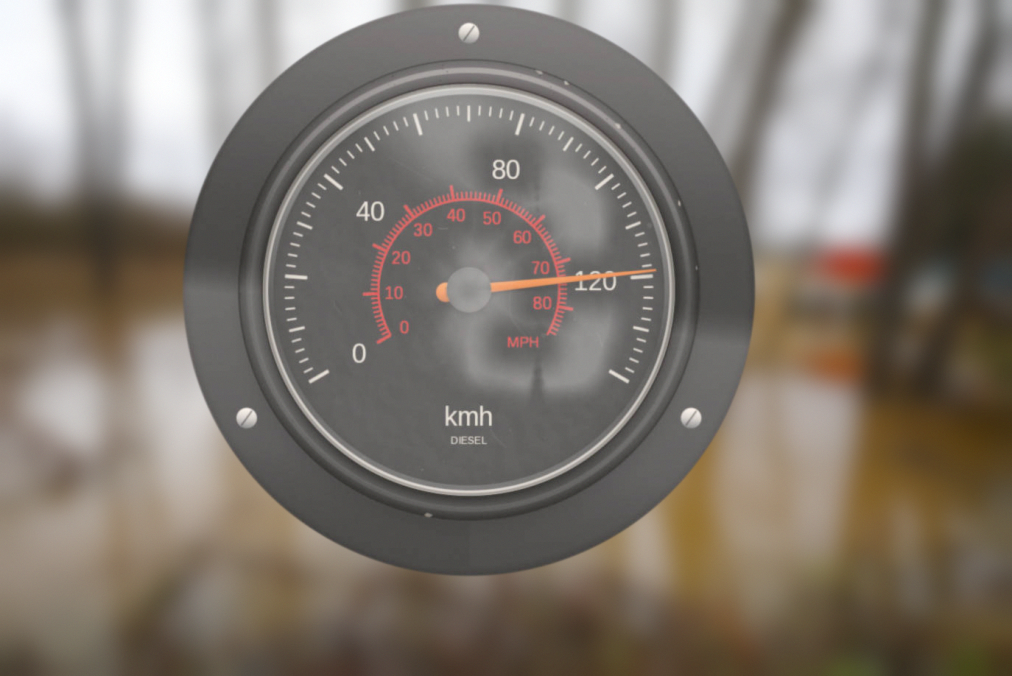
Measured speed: 119,km/h
